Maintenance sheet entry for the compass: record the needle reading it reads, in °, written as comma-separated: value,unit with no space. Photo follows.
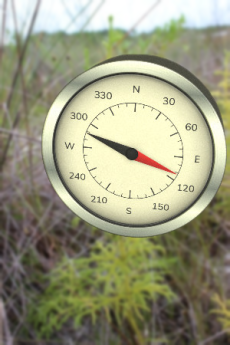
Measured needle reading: 110,°
